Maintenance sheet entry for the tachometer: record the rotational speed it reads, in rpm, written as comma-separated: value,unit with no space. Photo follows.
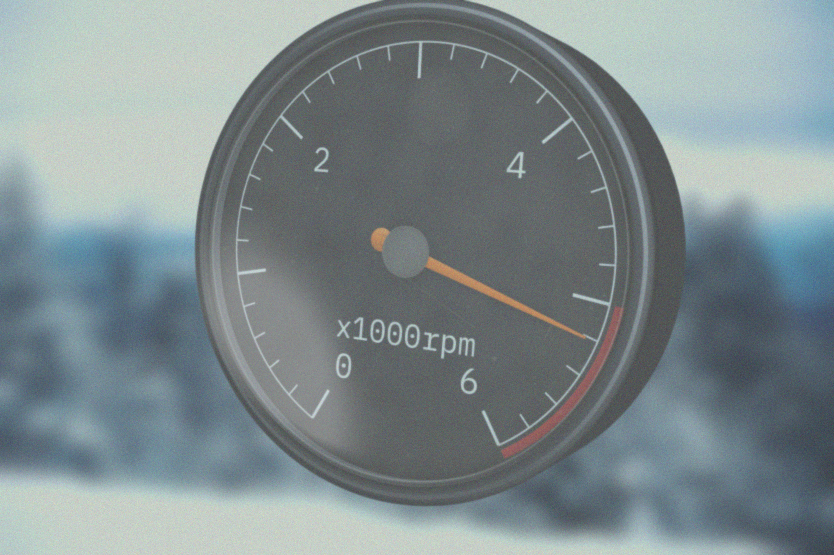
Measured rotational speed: 5200,rpm
